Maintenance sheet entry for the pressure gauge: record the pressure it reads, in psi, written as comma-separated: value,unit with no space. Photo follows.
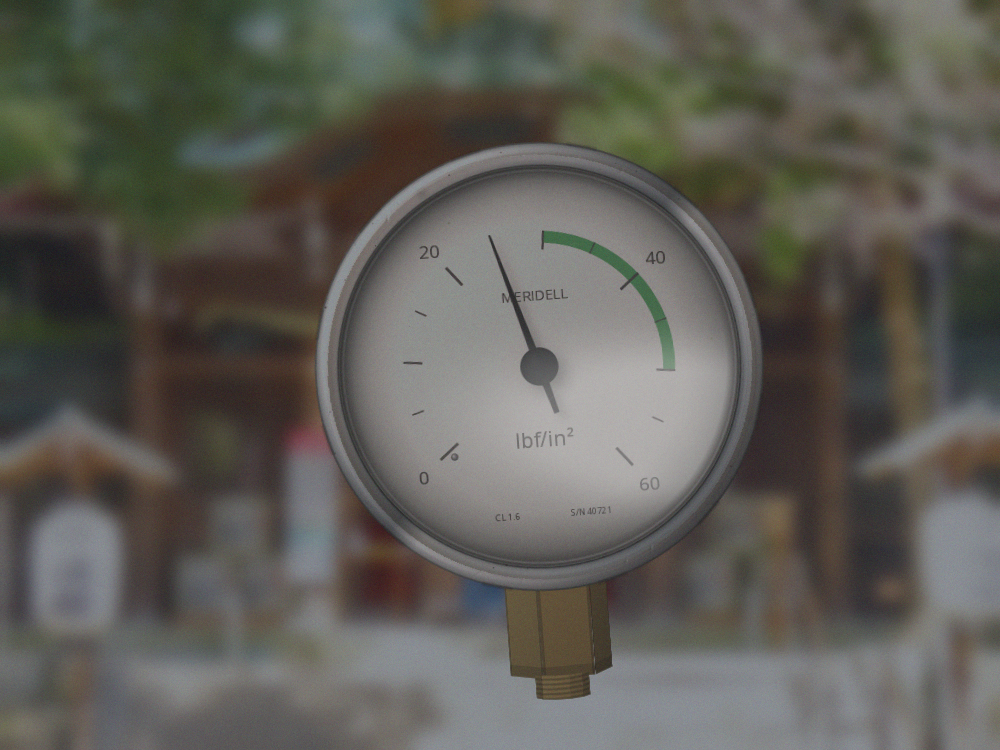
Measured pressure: 25,psi
